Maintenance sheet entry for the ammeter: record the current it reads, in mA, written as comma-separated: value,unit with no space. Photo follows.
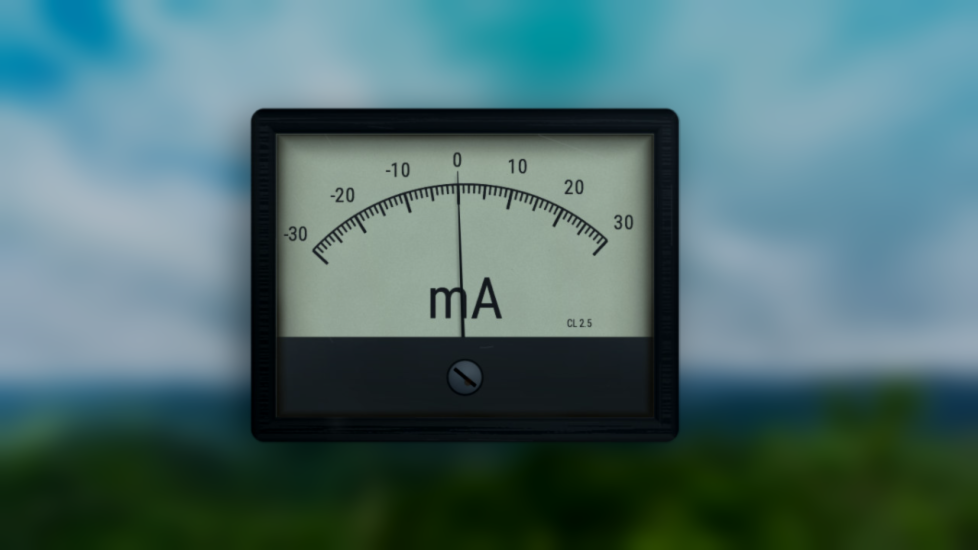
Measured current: 0,mA
